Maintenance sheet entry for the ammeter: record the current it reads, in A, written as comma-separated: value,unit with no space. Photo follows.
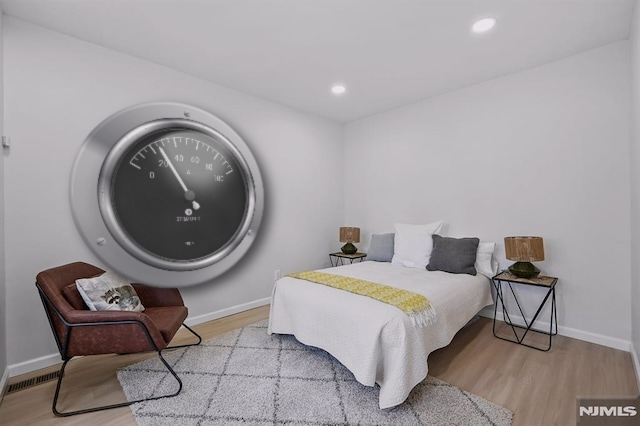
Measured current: 25,A
